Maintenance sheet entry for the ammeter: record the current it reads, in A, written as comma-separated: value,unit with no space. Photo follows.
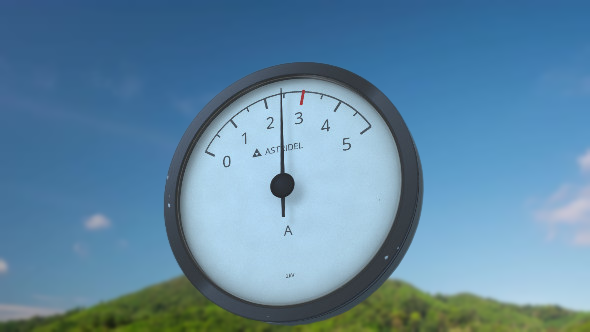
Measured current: 2.5,A
